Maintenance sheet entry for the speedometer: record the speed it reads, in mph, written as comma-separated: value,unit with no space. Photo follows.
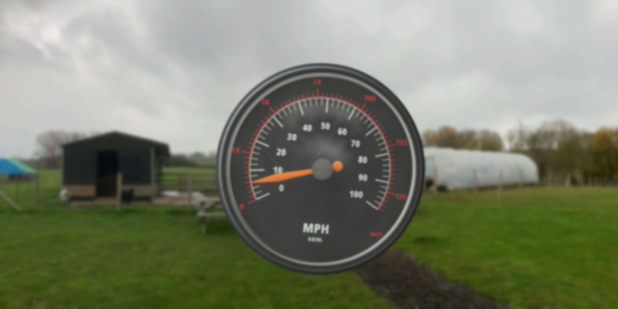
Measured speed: 6,mph
